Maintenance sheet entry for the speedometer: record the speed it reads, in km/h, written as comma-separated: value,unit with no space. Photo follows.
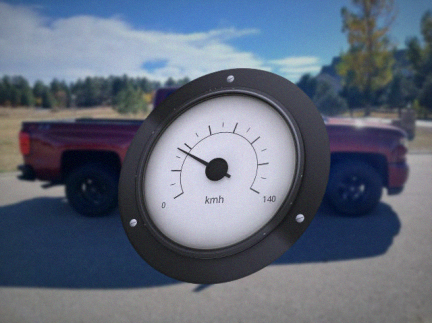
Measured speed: 35,km/h
